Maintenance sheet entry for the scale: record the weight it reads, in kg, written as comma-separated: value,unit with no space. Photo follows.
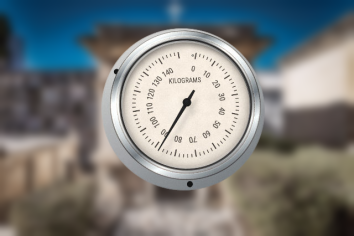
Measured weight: 88,kg
